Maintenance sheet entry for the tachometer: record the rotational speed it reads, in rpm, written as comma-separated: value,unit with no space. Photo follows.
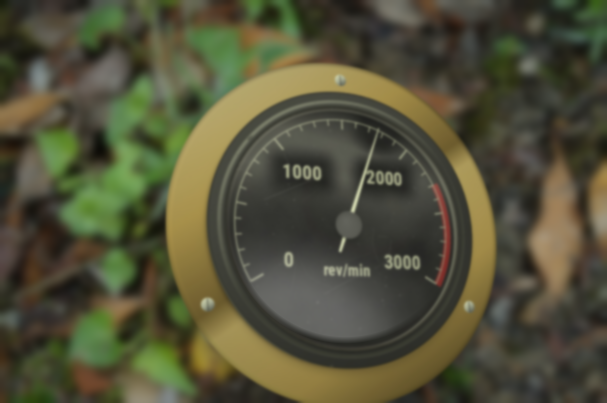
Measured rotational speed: 1750,rpm
